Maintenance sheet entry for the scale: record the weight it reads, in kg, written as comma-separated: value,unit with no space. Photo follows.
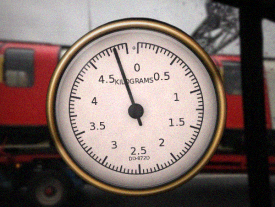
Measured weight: 4.85,kg
